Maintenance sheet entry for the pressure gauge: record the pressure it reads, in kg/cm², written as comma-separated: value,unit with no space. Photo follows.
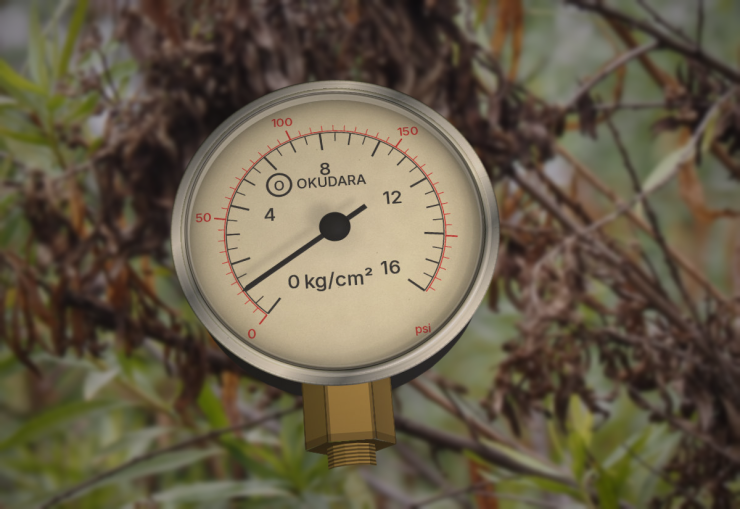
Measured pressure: 1,kg/cm²
